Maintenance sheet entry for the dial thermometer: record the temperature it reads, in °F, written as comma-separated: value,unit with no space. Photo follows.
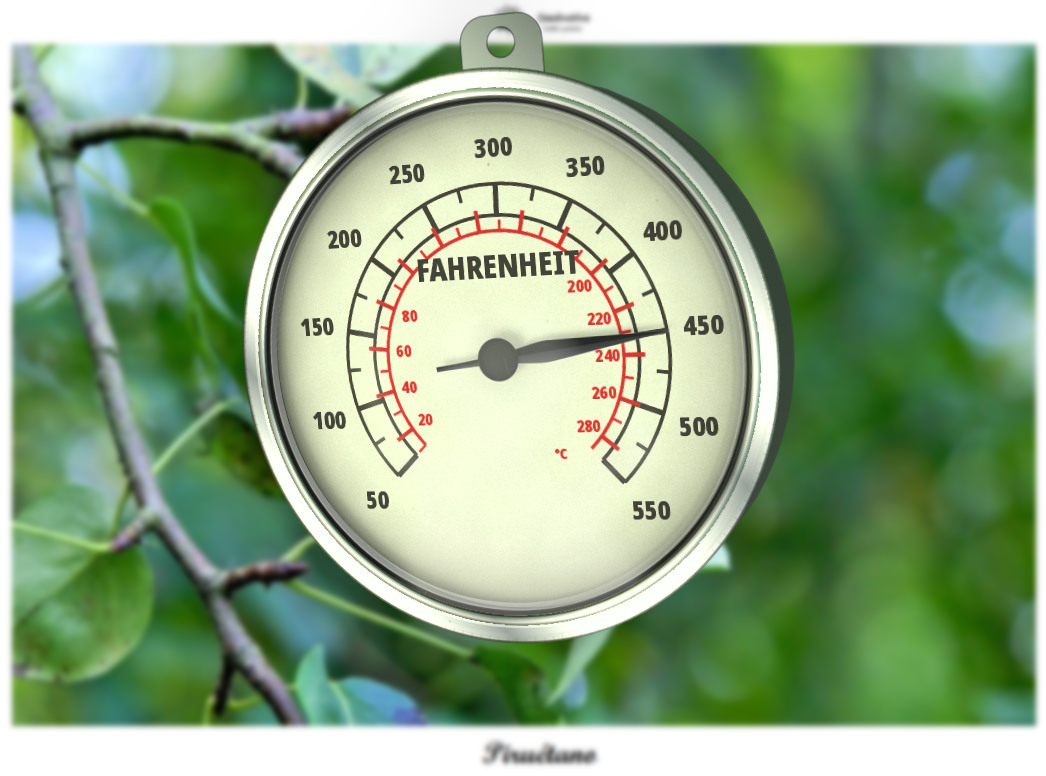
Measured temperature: 450,°F
